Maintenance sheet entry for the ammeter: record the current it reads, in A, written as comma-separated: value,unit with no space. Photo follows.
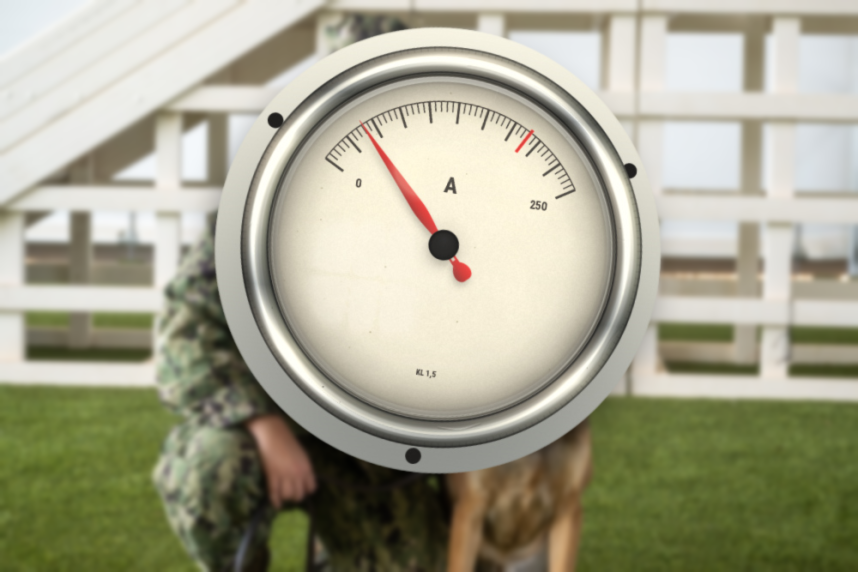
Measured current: 40,A
